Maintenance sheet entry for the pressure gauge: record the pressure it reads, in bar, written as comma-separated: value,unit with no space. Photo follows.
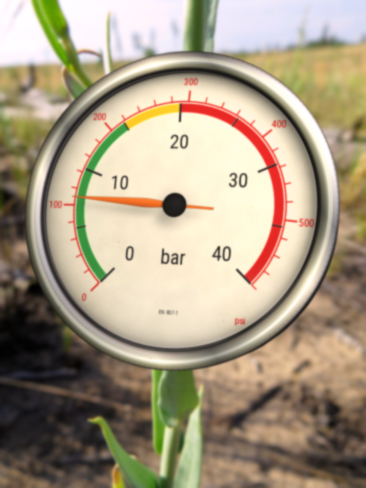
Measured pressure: 7.5,bar
